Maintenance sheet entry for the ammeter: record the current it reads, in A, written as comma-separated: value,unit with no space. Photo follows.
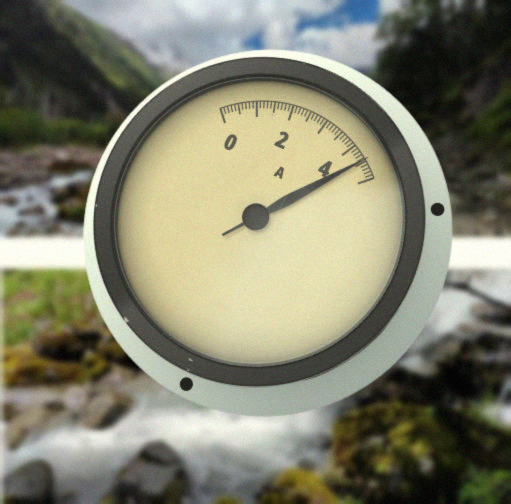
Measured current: 4.5,A
